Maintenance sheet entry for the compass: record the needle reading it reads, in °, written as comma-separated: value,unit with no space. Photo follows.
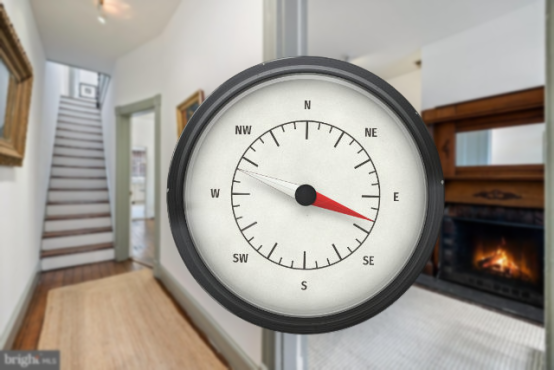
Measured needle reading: 110,°
